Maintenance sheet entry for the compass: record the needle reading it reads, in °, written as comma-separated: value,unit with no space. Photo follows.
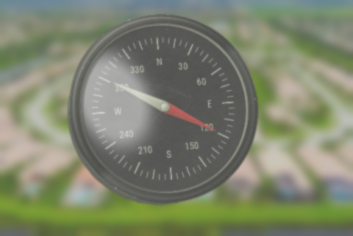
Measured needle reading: 120,°
